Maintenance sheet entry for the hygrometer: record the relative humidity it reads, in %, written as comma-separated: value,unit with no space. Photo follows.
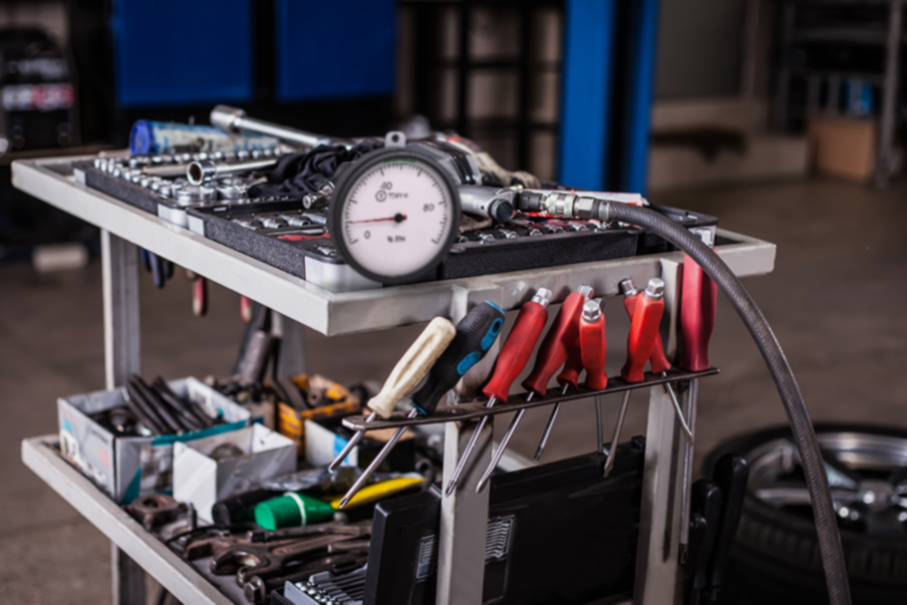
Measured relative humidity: 10,%
